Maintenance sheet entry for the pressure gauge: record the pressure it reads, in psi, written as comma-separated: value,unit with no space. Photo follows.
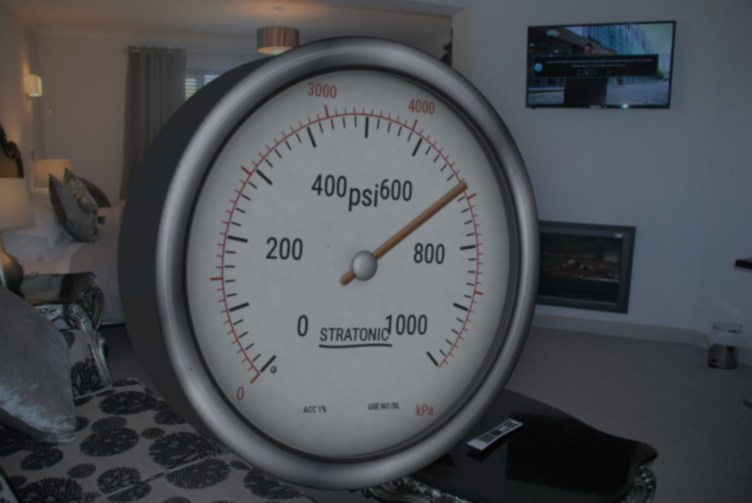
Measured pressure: 700,psi
